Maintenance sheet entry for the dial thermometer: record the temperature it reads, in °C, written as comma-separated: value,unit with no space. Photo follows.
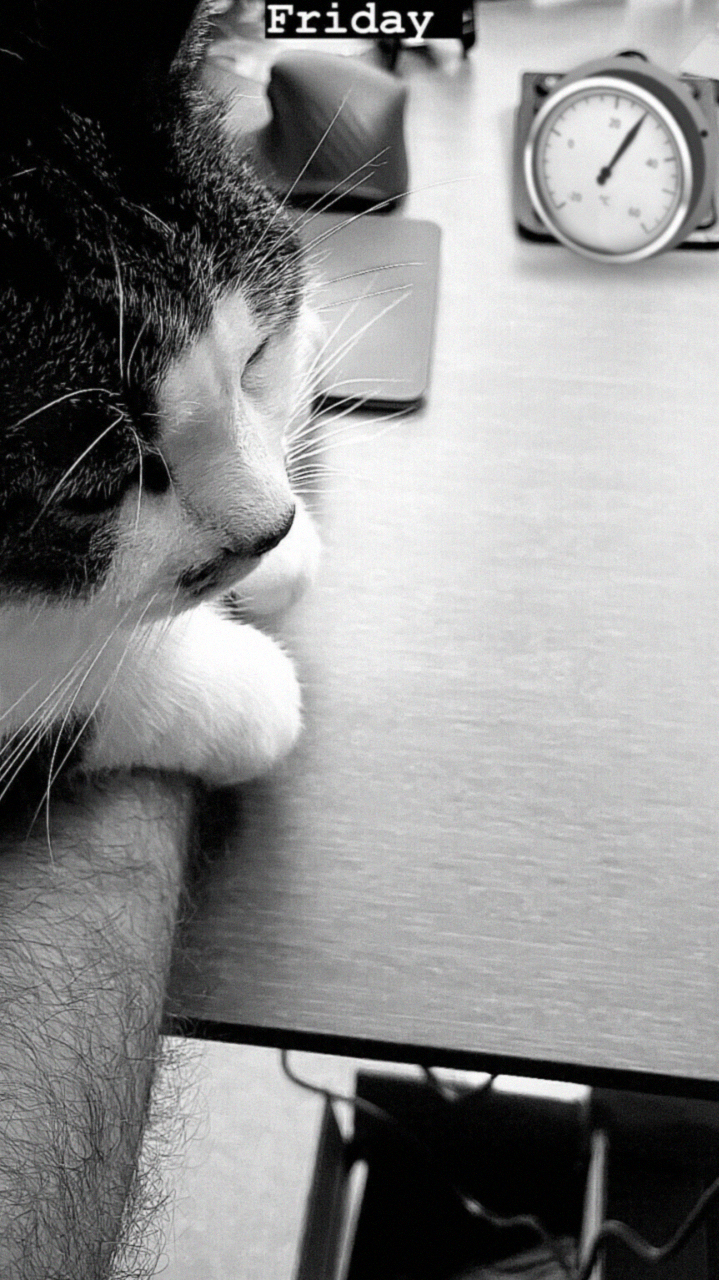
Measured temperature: 28,°C
